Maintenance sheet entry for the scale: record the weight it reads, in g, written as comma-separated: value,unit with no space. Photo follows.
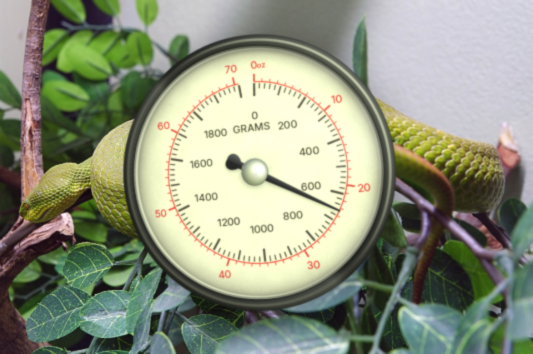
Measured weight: 660,g
